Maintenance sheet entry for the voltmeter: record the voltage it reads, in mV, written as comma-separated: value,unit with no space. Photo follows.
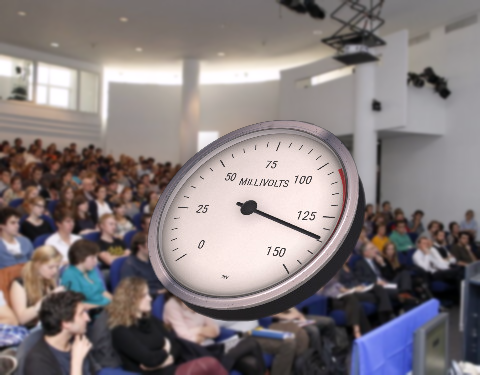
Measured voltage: 135,mV
